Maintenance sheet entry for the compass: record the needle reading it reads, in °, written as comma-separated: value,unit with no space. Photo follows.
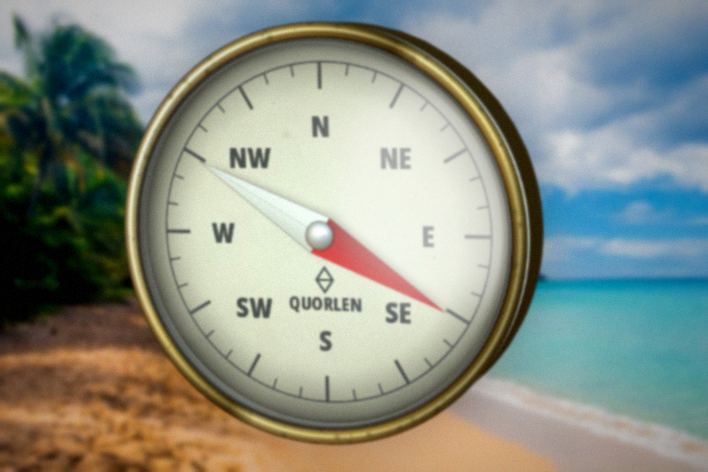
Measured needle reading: 120,°
